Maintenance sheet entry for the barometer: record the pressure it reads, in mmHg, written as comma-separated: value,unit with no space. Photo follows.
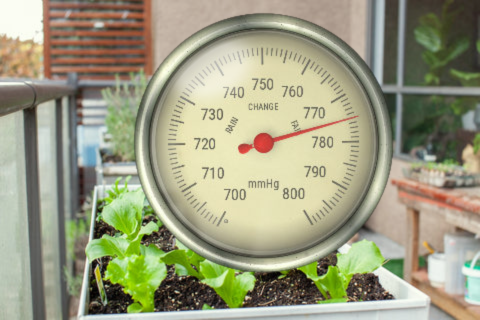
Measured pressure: 775,mmHg
